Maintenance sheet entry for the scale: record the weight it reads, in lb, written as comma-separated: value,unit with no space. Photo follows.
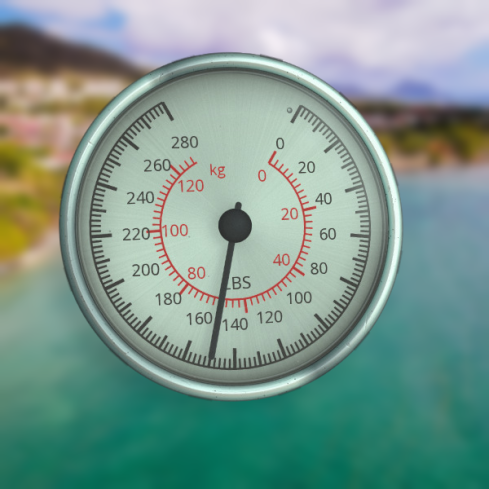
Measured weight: 150,lb
